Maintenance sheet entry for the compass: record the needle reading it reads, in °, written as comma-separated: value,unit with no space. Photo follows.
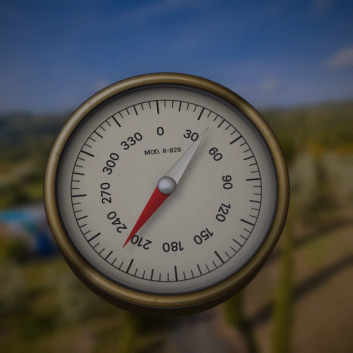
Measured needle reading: 220,°
